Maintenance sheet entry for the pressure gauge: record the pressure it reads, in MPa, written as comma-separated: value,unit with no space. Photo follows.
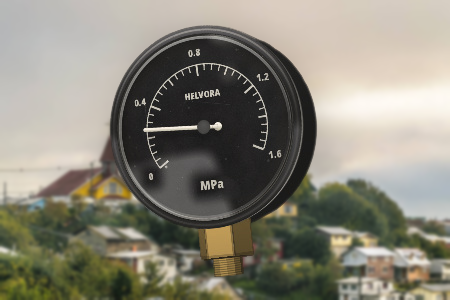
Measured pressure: 0.25,MPa
